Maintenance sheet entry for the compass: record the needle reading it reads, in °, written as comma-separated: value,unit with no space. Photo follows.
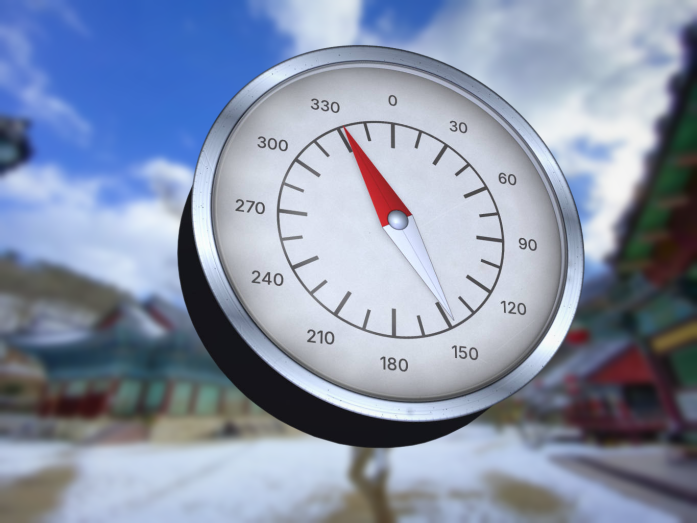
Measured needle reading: 330,°
